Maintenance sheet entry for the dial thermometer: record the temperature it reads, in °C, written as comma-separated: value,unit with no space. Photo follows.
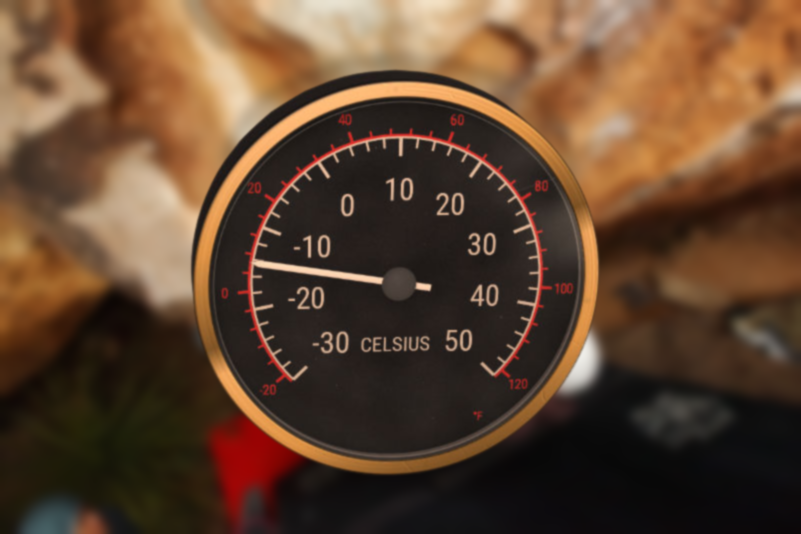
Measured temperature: -14,°C
